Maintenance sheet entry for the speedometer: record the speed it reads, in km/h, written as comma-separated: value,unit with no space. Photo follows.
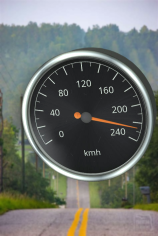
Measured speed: 225,km/h
